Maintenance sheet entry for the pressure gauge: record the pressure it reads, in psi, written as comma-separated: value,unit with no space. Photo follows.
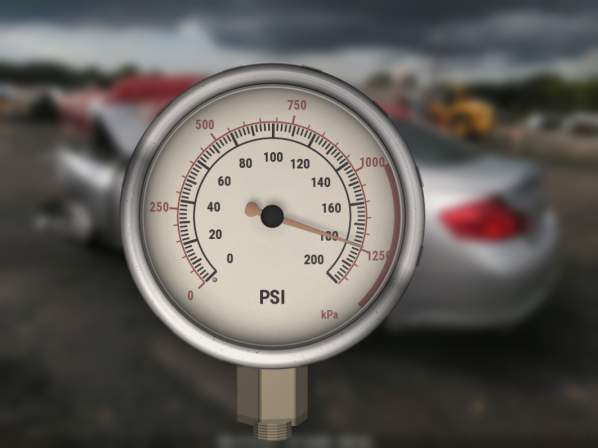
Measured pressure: 180,psi
